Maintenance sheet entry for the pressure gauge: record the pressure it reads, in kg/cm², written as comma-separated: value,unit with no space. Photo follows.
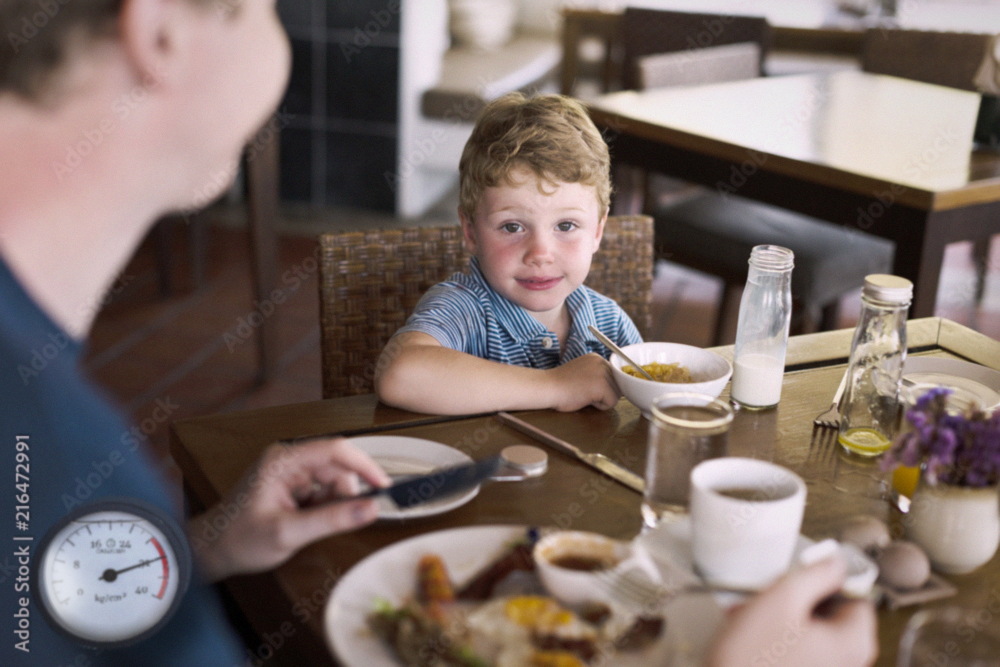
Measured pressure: 32,kg/cm²
